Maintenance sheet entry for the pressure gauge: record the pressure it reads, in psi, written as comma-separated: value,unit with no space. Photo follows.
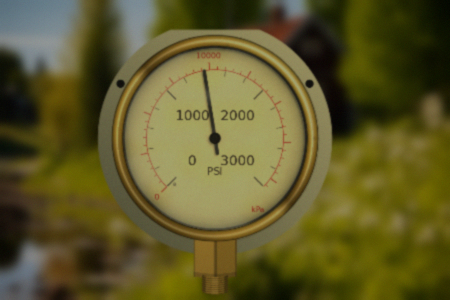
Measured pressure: 1400,psi
